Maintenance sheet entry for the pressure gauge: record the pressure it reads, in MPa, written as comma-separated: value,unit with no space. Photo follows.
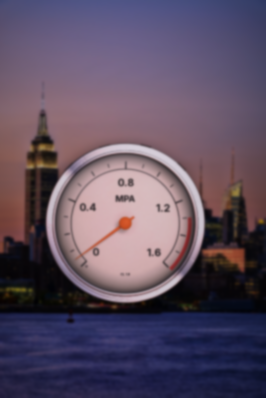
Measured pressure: 0.05,MPa
